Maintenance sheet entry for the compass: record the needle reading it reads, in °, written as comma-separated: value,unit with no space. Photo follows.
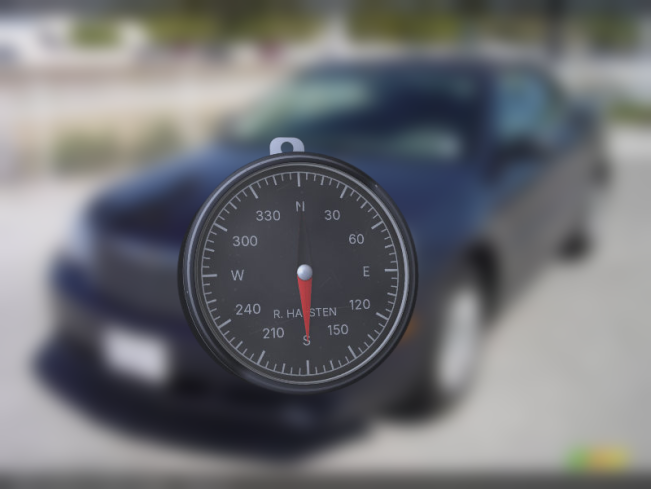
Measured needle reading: 180,°
